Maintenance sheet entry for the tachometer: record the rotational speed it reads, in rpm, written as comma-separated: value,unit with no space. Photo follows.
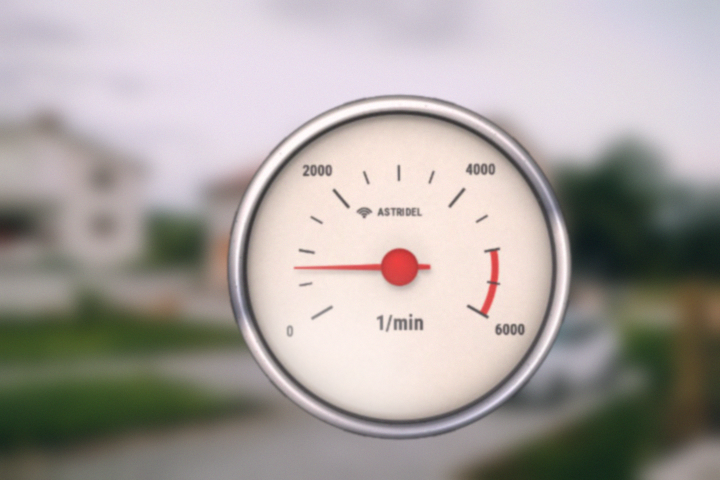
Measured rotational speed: 750,rpm
